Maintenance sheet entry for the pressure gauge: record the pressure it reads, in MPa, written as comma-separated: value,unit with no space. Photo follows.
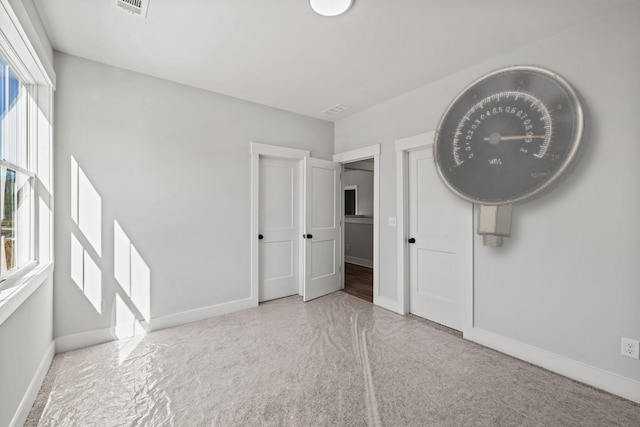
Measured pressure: 0.9,MPa
